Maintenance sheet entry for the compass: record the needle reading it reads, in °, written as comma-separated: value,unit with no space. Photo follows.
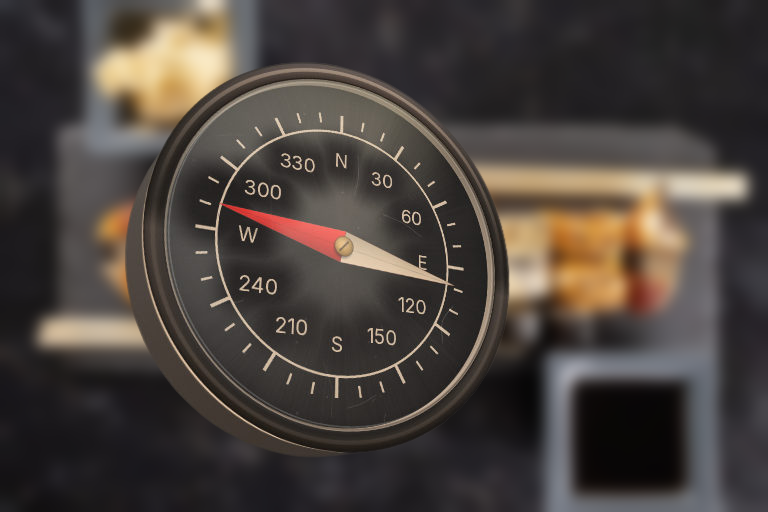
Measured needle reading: 280,°
